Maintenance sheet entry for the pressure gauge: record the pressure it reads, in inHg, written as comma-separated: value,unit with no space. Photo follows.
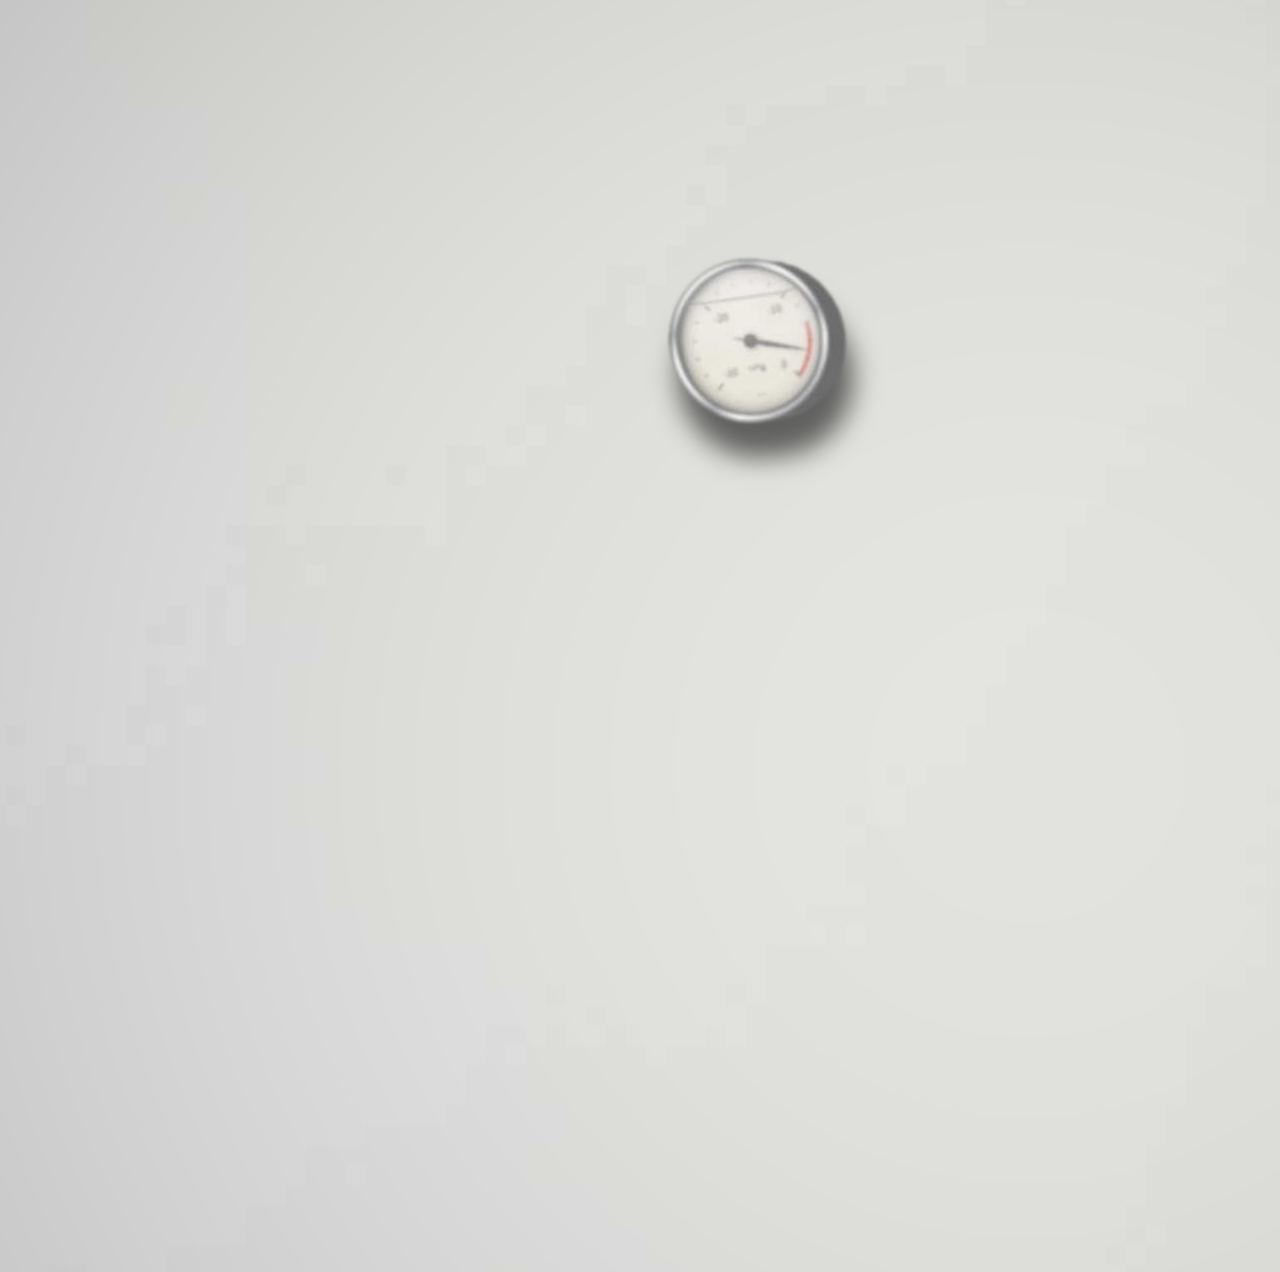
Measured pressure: -3,inHg
